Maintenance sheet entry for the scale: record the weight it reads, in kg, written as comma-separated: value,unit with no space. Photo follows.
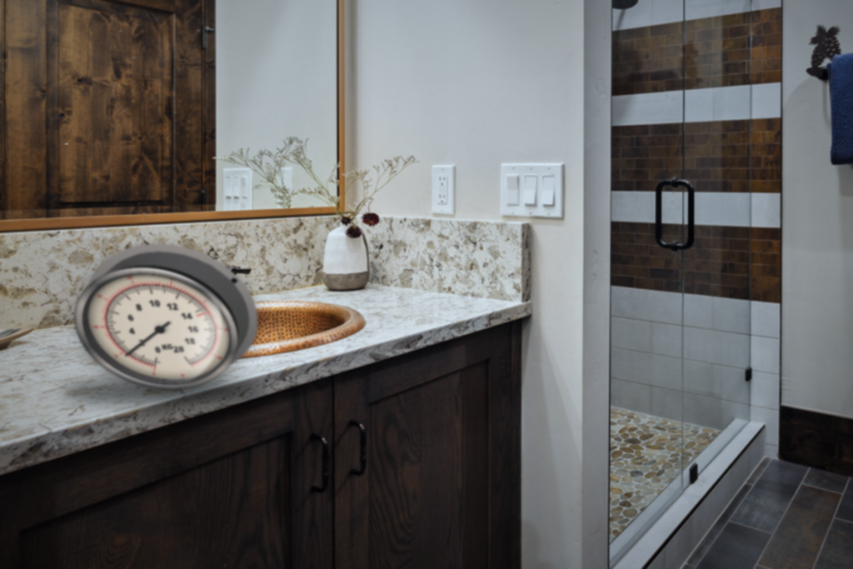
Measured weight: 2,kg
